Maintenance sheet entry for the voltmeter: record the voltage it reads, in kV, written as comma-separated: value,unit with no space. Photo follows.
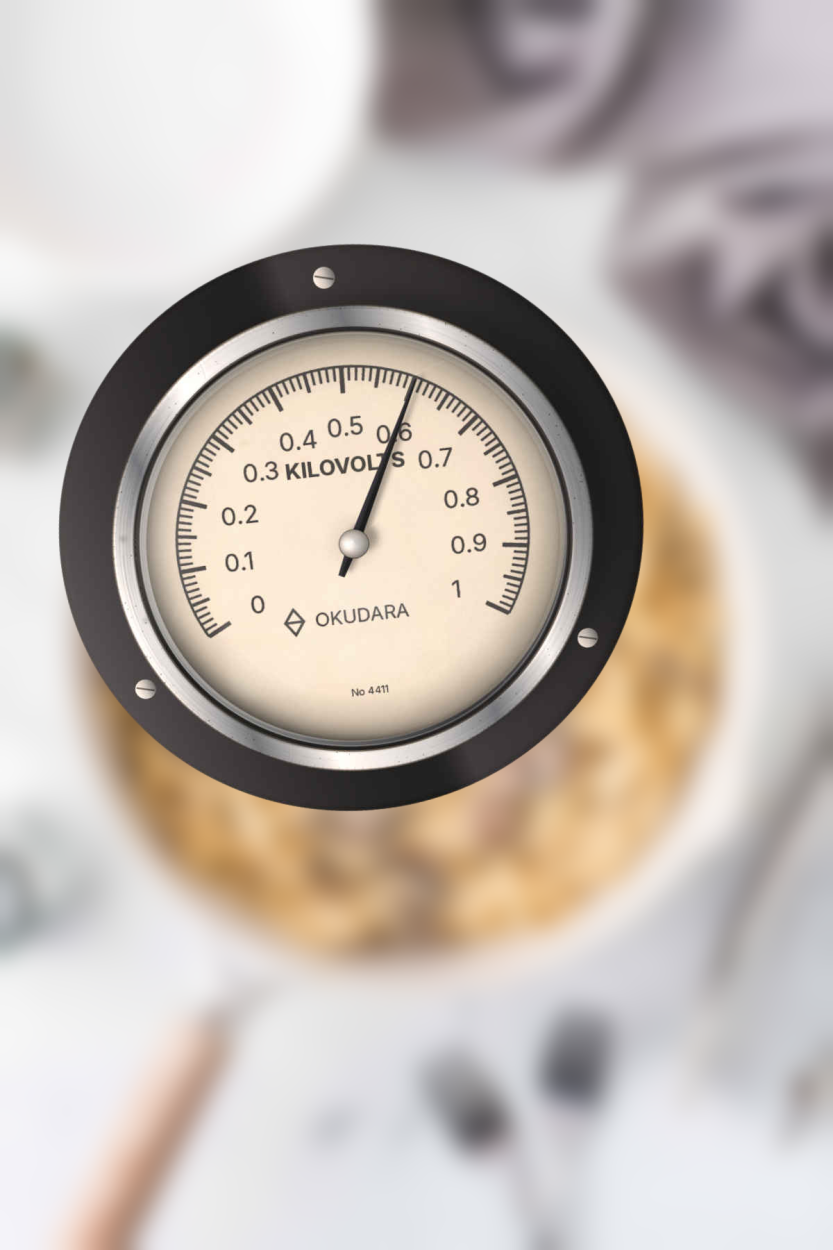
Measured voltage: 0.6,kV
